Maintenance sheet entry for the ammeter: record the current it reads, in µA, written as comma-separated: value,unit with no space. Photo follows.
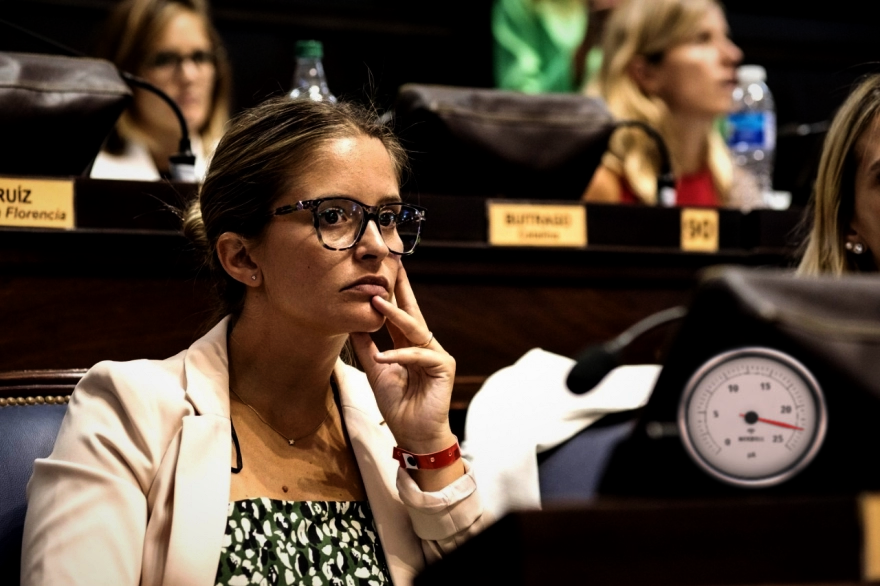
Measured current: 22.5,µA
